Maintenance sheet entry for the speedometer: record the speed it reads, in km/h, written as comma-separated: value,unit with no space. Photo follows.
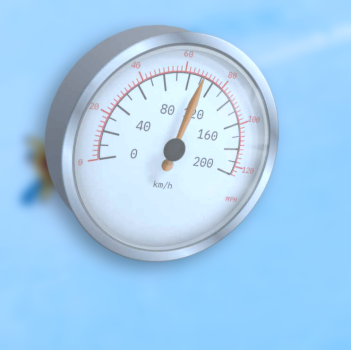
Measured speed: 110,km/h
